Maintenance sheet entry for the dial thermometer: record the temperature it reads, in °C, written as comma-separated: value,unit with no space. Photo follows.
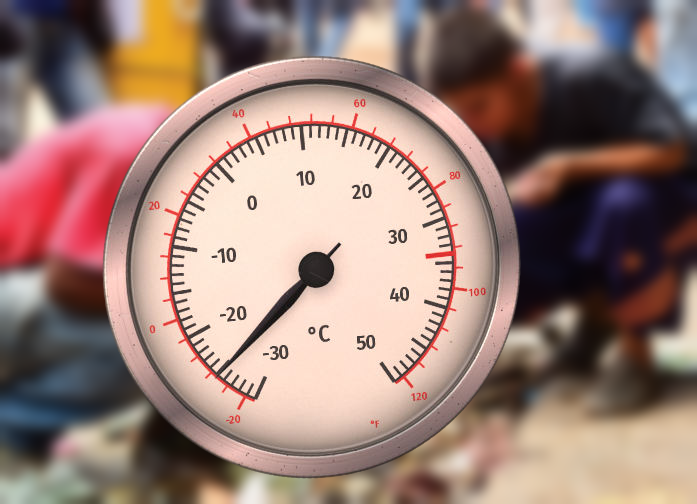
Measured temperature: -25,°C
